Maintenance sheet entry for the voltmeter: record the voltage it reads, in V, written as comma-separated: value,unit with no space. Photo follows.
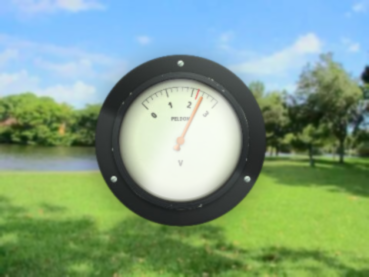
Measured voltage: 2.4,V
